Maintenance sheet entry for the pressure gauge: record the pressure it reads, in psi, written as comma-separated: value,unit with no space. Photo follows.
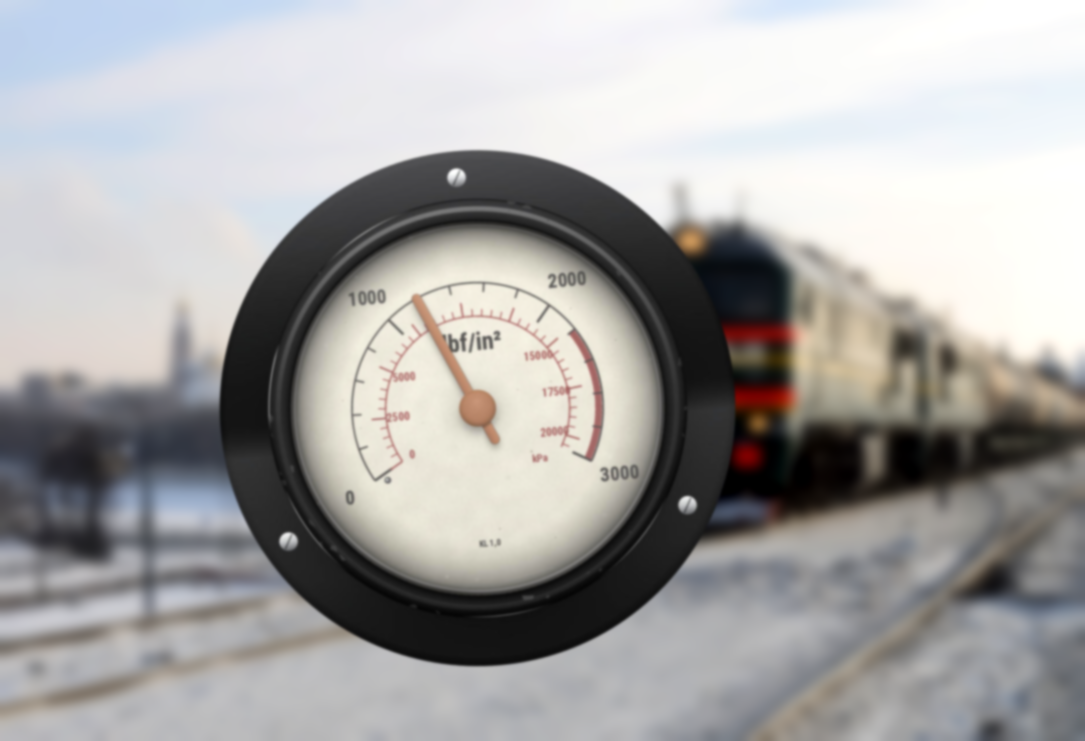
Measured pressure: 1200,psi
